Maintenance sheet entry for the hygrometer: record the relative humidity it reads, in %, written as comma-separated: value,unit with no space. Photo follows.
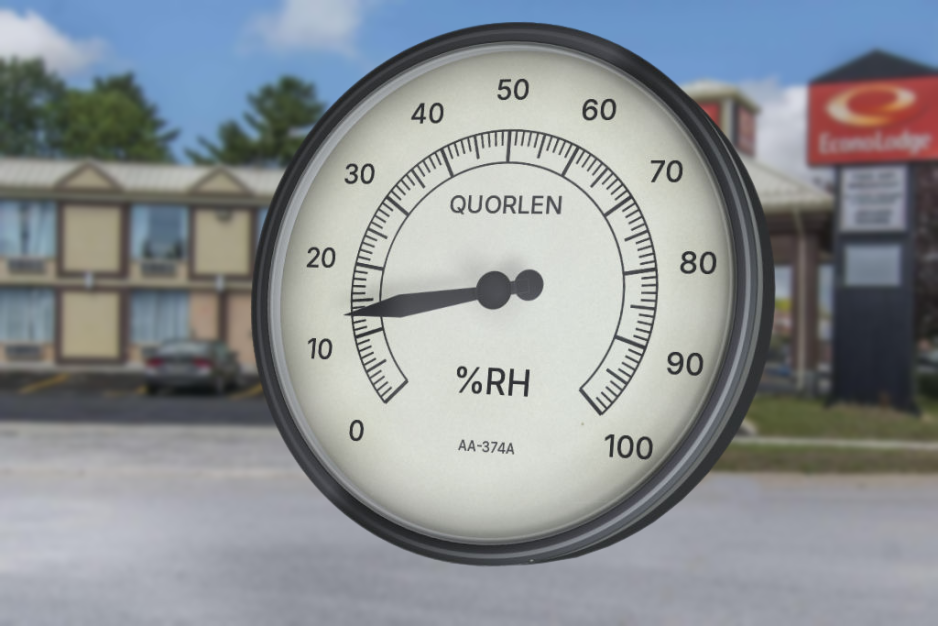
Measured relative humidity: 13,%
